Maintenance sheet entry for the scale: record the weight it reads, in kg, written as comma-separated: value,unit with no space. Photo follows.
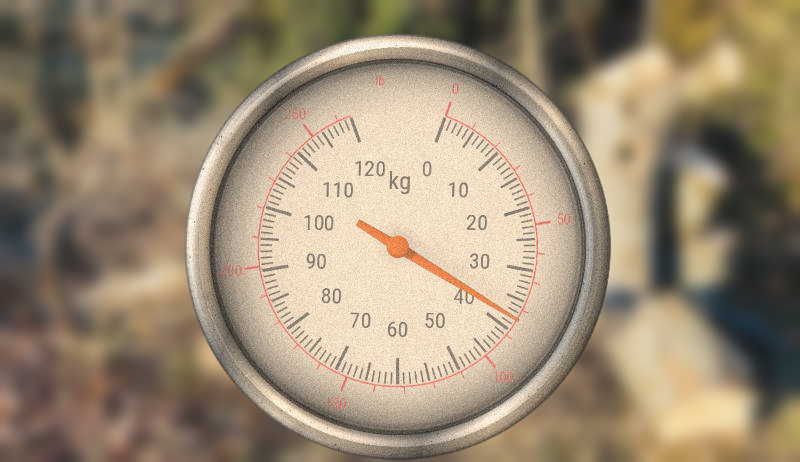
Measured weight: 38,kg
